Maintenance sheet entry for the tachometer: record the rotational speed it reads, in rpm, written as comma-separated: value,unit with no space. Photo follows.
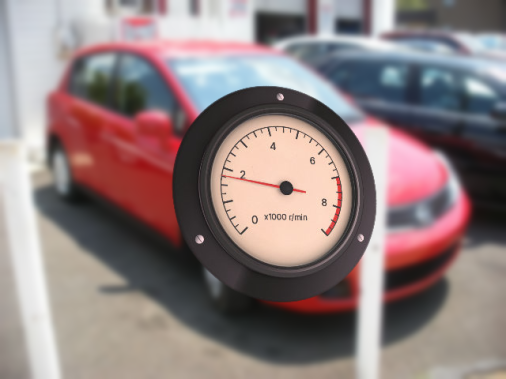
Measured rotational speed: 1750,rpm
